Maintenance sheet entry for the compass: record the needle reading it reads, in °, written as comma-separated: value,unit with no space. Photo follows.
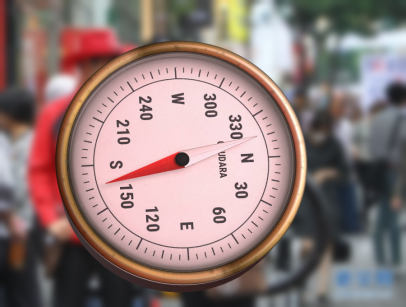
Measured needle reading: 165,°
